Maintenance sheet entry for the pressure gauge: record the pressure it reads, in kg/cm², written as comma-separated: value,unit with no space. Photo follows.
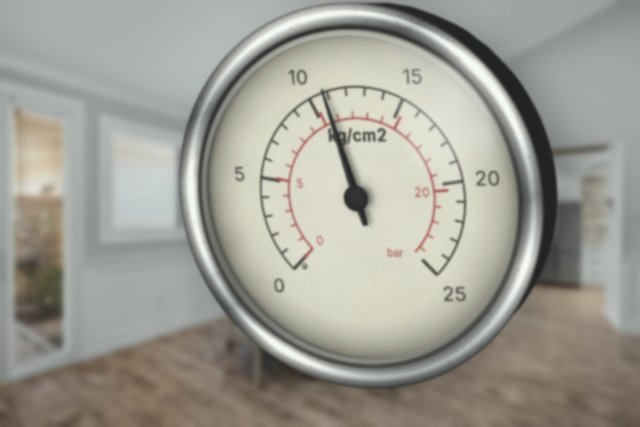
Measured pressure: 11,kg/cm²
